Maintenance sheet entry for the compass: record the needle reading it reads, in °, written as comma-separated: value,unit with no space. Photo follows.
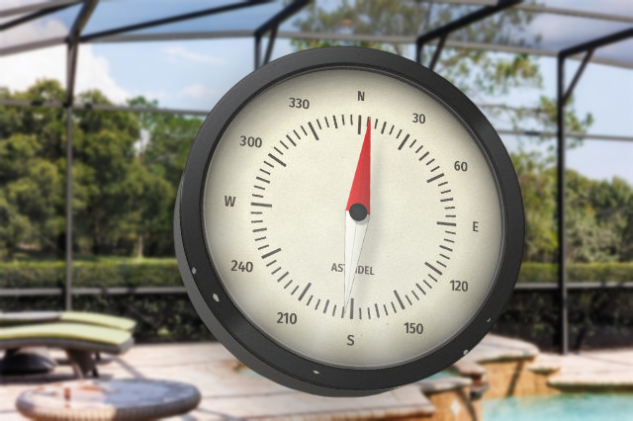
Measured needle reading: 5,°
